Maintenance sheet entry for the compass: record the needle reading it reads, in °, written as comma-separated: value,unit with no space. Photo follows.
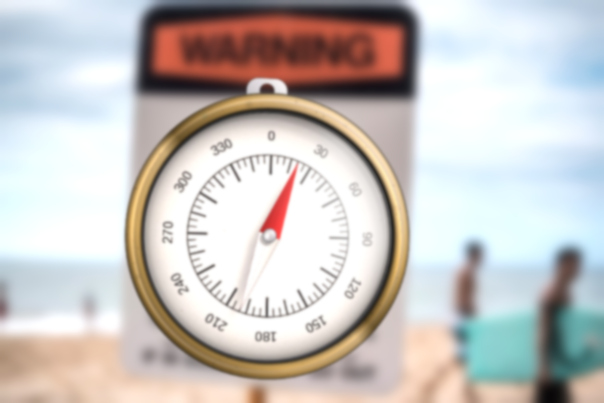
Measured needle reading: 20,°
